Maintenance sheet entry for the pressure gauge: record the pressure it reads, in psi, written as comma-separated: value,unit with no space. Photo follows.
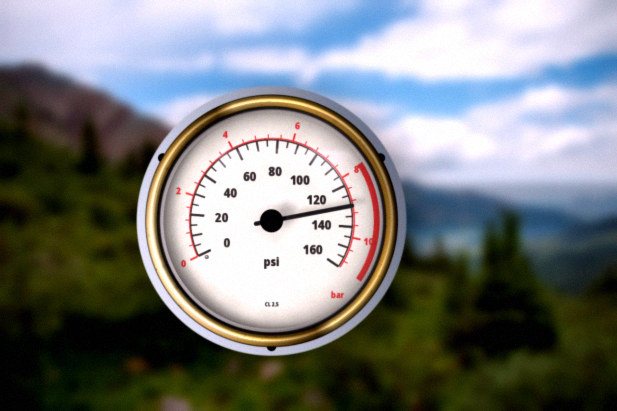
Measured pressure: 130,psi
